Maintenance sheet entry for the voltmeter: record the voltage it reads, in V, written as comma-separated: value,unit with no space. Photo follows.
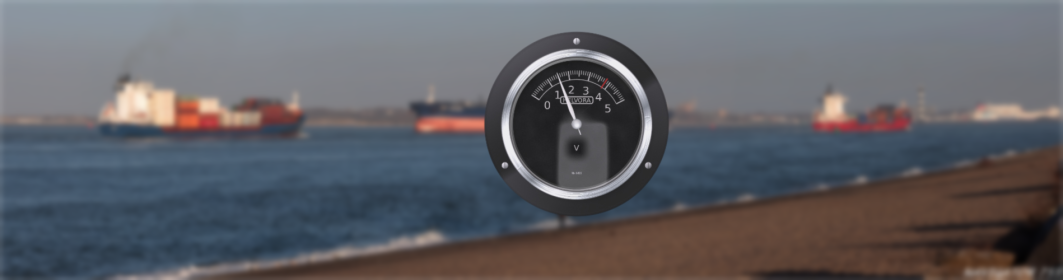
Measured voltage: 1.5,V
